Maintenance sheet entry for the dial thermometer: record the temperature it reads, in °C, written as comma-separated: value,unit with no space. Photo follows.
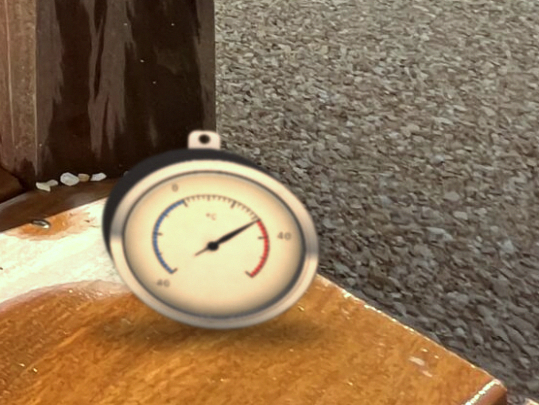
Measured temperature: 30,°C
